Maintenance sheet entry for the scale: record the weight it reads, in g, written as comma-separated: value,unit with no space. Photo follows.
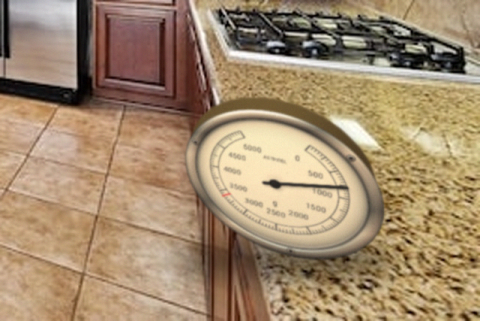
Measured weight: 750,g
